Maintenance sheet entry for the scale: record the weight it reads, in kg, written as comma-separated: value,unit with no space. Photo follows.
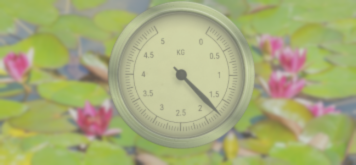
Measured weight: 1.75,kg
